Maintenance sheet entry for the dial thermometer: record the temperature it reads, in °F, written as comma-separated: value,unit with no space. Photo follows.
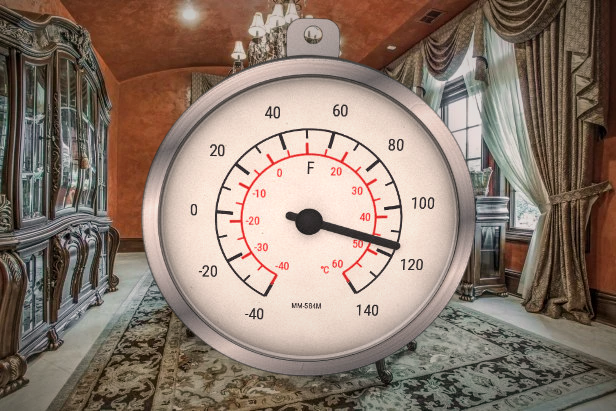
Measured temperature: 115,°F
